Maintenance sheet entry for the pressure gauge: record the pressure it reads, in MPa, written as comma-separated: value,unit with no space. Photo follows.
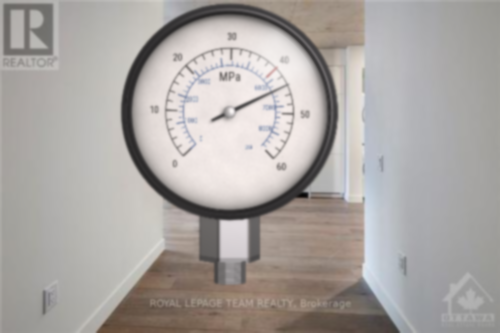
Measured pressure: 44,MPa
